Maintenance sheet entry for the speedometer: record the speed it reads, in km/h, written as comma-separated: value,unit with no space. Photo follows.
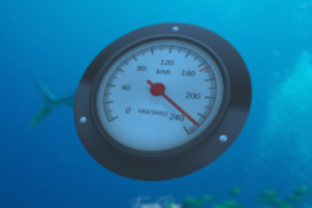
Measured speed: 230,km/h
